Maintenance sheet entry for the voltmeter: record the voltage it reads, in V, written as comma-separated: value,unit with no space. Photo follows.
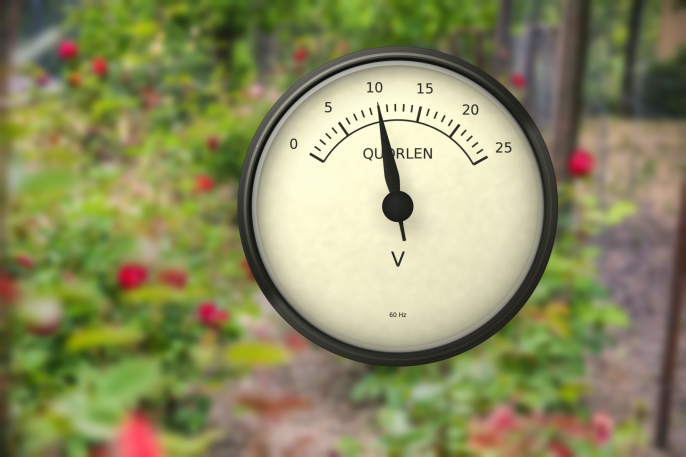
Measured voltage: 10,V
